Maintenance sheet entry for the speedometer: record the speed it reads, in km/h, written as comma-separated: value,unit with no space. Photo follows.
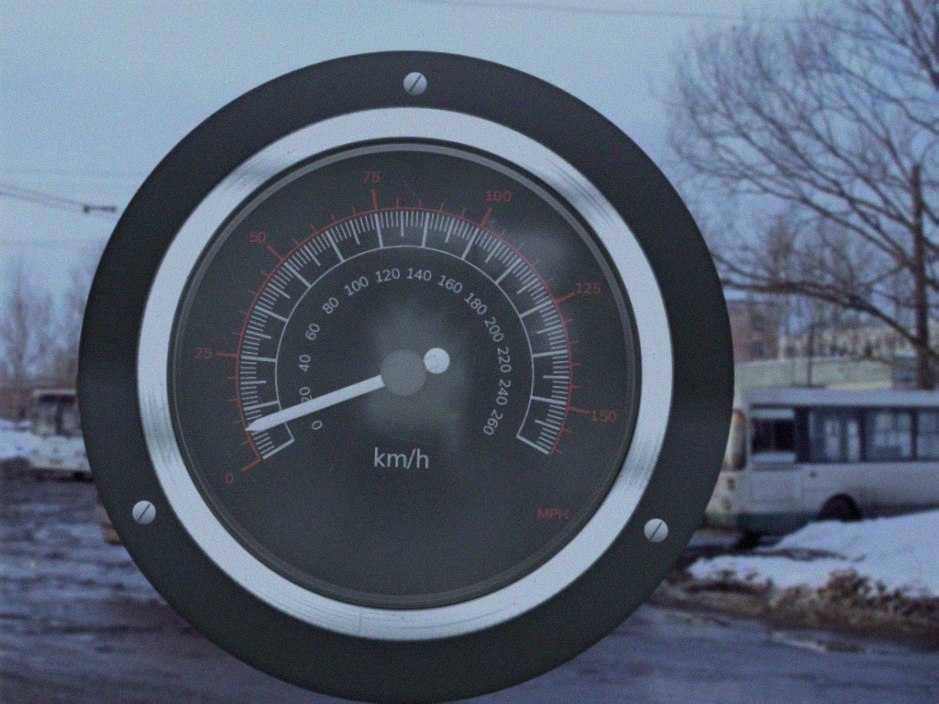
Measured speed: 12,km/h
